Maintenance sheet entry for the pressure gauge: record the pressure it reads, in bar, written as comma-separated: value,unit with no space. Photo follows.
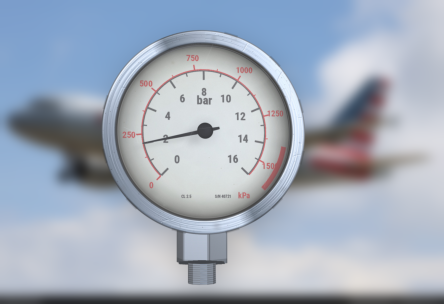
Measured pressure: 2,bar
